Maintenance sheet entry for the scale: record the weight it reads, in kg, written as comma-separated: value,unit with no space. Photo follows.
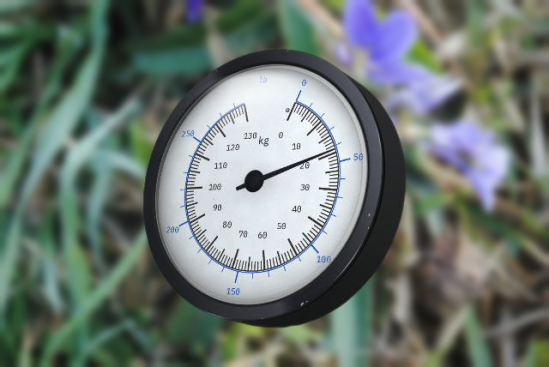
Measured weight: 20,kg
